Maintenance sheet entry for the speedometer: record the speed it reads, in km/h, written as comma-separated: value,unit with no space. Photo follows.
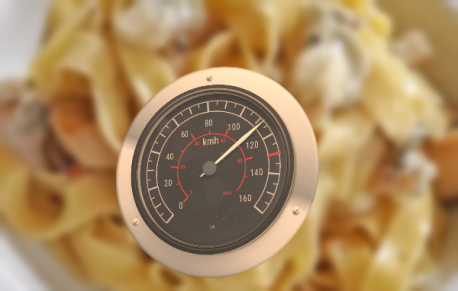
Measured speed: 112.5,km/h
